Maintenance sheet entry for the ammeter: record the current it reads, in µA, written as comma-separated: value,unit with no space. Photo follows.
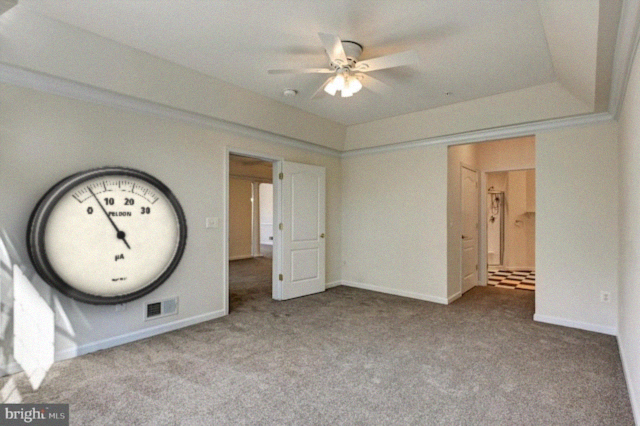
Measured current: 5,µA
